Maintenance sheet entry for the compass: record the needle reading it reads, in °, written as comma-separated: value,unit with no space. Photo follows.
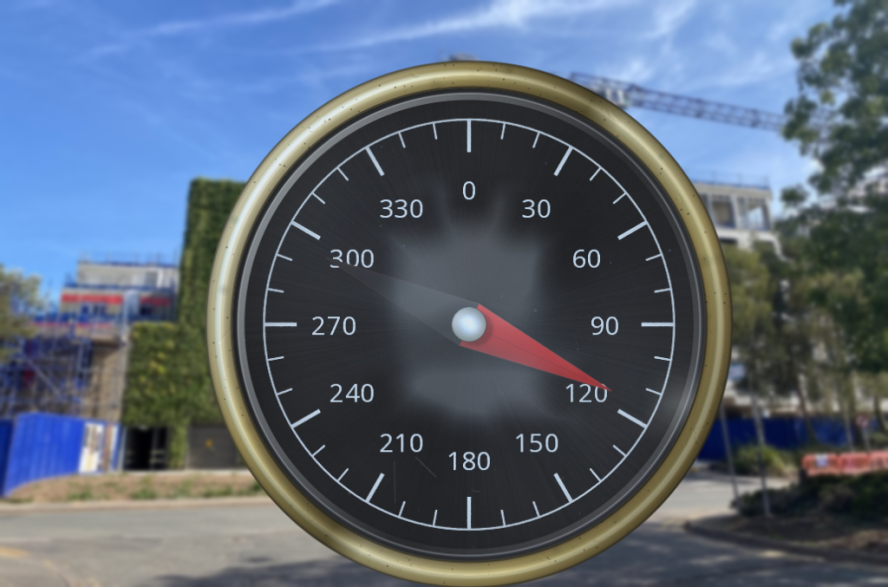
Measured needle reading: 115,°
